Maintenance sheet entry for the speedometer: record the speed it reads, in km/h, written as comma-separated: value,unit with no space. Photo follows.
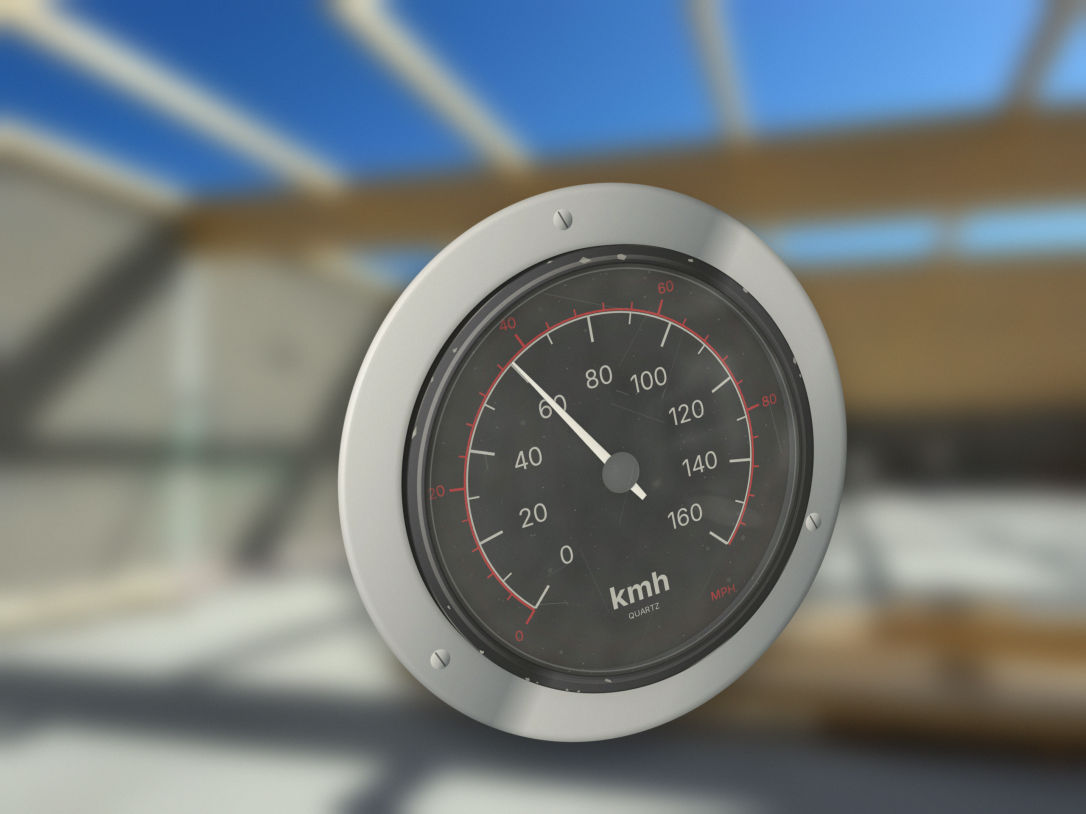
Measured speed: 60,km/h
